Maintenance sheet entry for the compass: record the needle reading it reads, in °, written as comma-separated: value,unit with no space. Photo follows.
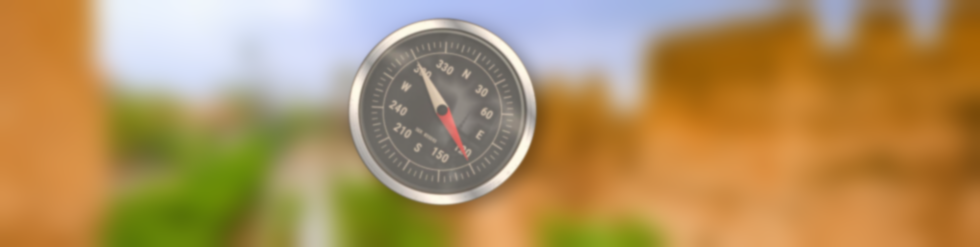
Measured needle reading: 120,°
